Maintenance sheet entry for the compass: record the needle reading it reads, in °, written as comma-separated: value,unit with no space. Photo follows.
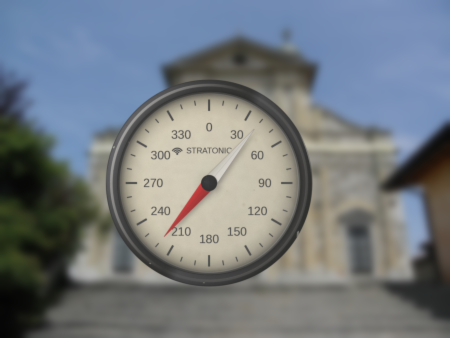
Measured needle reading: 220,°
